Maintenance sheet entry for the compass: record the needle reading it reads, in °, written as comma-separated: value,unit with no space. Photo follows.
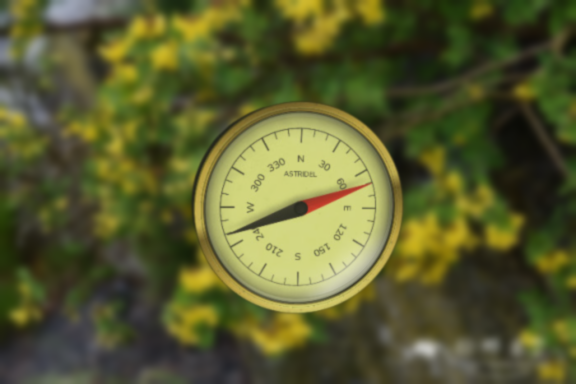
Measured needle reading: 70,°
